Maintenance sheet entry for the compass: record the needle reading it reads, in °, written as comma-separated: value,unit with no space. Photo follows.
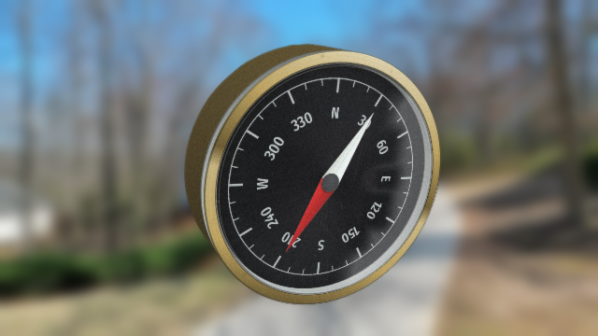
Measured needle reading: 210,°
